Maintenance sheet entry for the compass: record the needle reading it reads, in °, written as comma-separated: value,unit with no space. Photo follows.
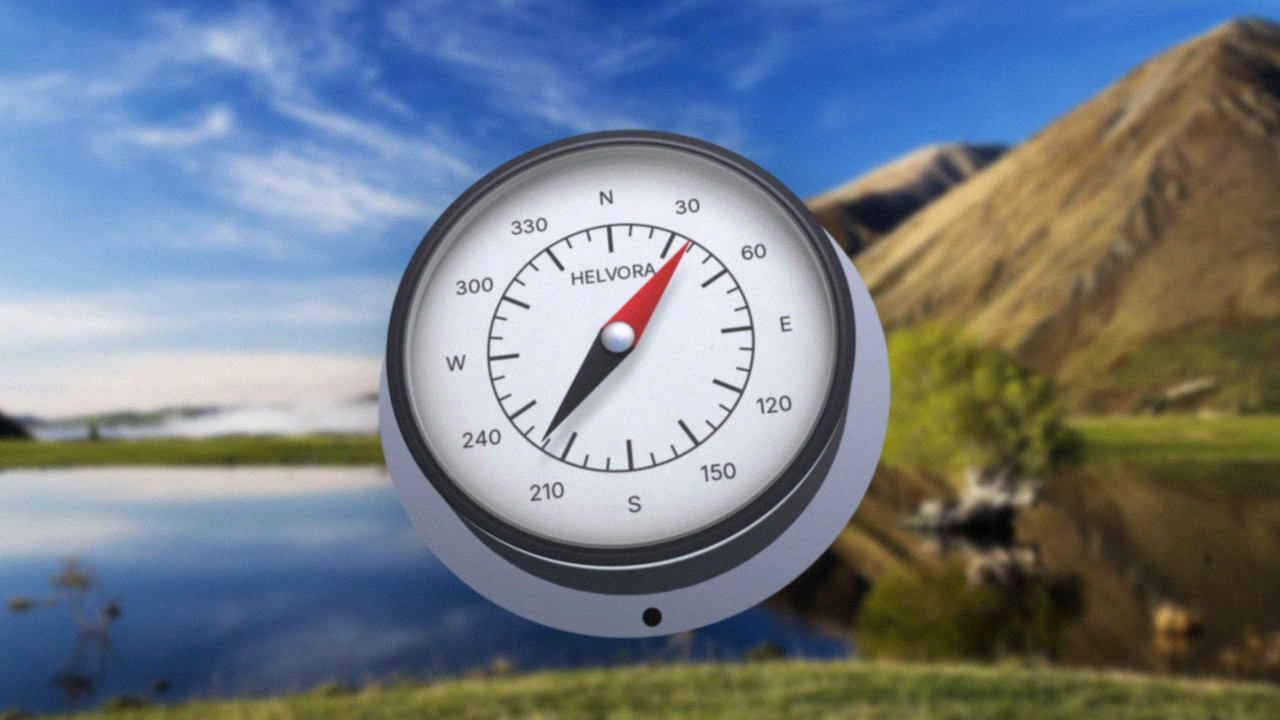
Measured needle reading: 40,°
